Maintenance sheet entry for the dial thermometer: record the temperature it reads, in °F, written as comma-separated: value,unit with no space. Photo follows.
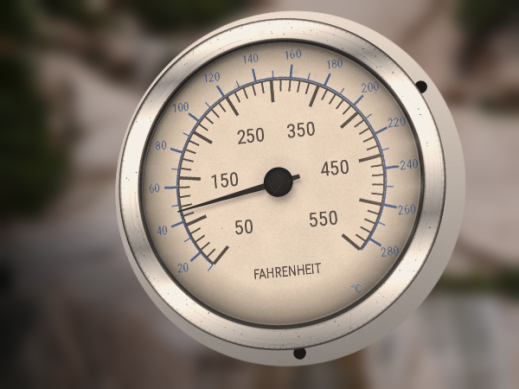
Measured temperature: 115,°F
